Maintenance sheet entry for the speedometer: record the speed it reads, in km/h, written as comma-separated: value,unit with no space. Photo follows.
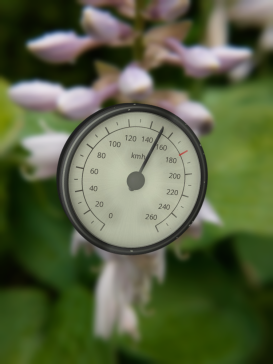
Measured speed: 150,km/h
